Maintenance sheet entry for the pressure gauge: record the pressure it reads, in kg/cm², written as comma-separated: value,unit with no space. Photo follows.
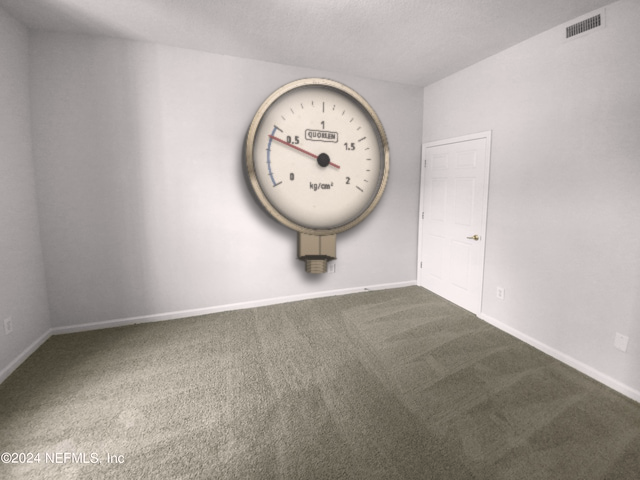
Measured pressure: 0.4,kg/cm²
